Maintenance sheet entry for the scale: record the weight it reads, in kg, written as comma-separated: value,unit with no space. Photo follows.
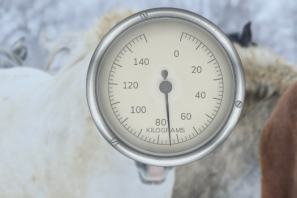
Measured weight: 74,kg
